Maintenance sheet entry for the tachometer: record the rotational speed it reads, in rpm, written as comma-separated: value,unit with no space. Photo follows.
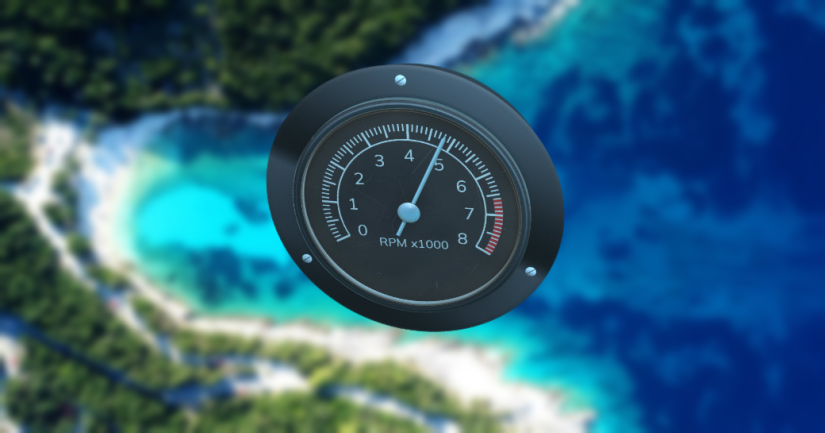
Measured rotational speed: 4800,rpm
